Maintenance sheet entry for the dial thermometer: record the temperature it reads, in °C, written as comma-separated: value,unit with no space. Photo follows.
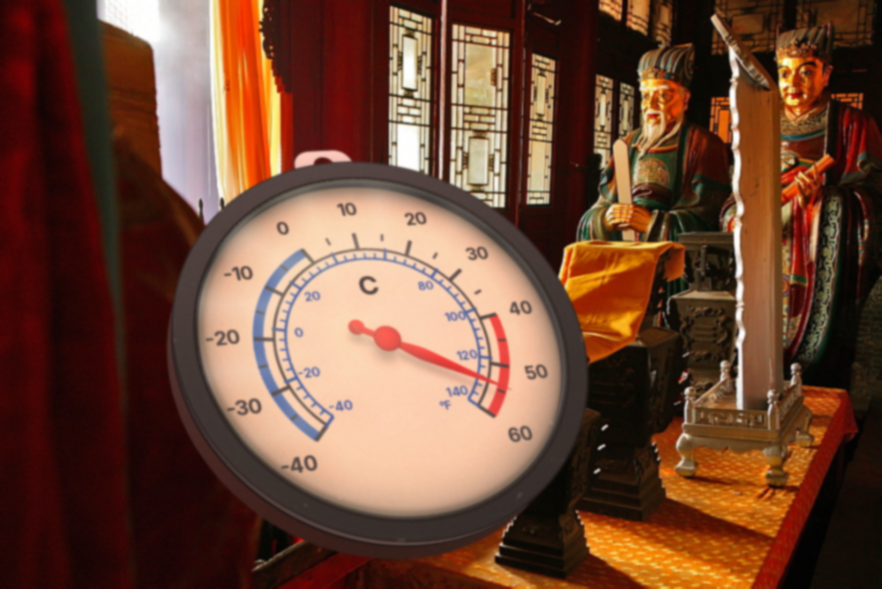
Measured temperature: 55,°C
